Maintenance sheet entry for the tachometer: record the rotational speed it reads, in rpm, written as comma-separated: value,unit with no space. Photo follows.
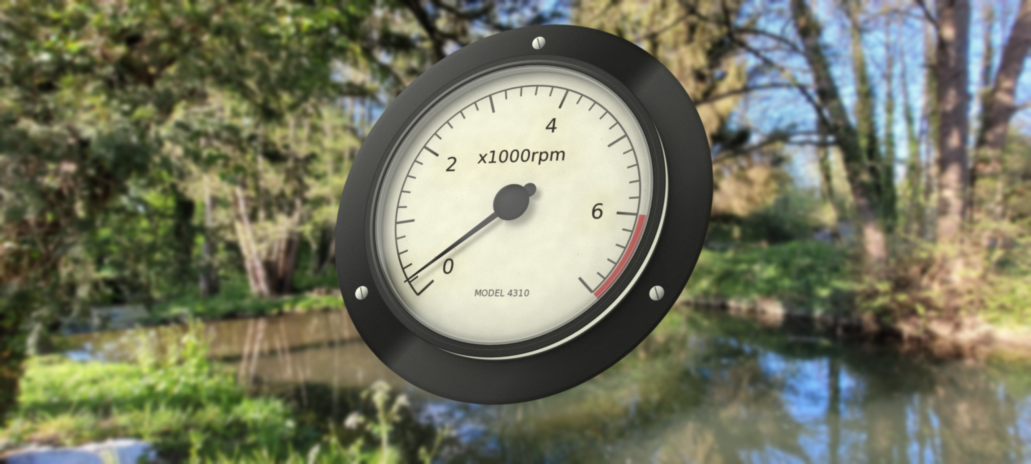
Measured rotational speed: 200,rpm
